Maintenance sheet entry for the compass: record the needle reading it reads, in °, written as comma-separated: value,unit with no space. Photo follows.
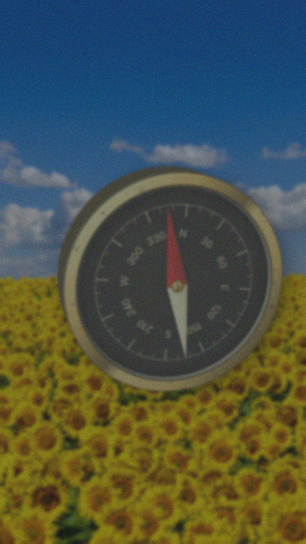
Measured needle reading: 345,°
